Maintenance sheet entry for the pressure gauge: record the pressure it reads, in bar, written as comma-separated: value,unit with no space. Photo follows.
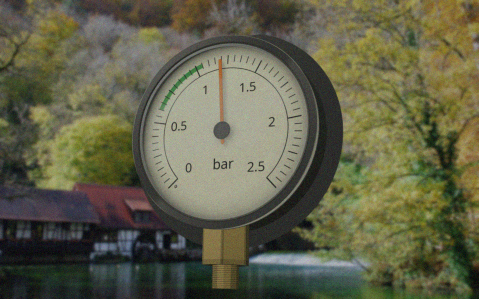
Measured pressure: 1.2,bar
